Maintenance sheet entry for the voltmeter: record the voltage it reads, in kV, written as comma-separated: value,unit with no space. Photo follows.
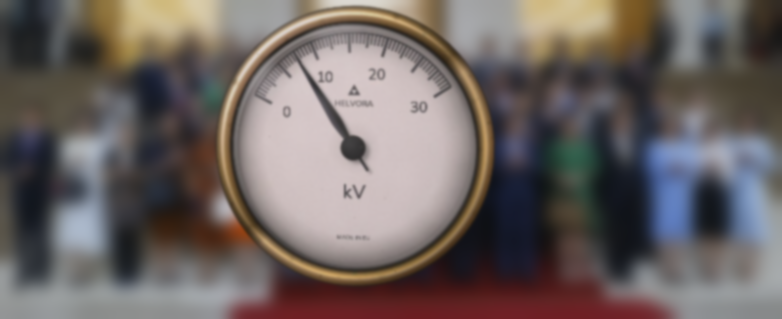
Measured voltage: 7.5,kV
